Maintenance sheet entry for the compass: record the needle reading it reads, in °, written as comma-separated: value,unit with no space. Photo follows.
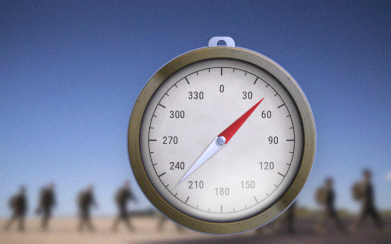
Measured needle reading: 45,°
